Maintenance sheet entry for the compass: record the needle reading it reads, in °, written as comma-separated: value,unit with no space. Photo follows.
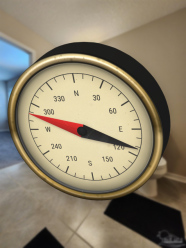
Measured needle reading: 290,°
